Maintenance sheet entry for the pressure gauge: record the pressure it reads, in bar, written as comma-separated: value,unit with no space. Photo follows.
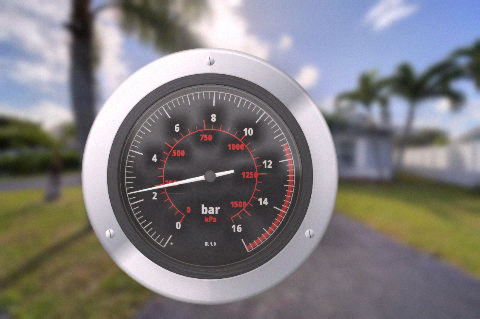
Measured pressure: 2.4,bar
